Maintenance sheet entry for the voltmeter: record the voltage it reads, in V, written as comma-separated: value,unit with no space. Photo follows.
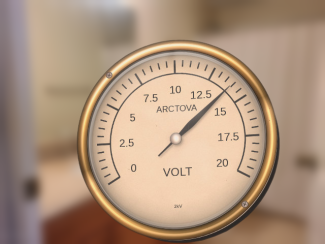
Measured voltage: 14,V
